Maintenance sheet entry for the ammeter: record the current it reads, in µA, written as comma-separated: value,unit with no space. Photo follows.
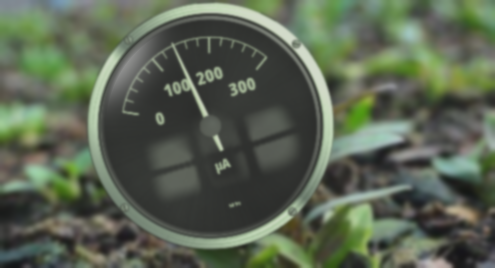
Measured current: 140,µA
